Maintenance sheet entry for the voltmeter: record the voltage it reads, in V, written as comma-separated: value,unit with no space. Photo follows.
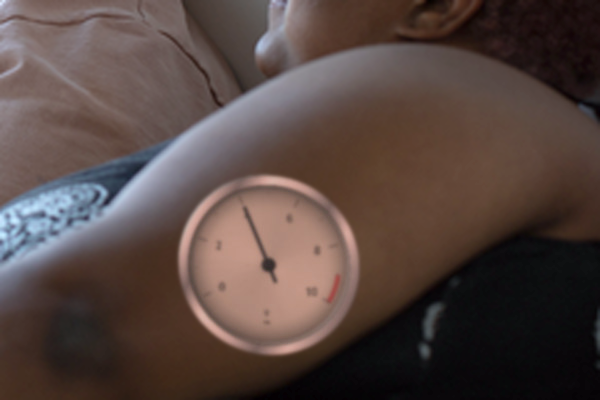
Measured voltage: 4,V
